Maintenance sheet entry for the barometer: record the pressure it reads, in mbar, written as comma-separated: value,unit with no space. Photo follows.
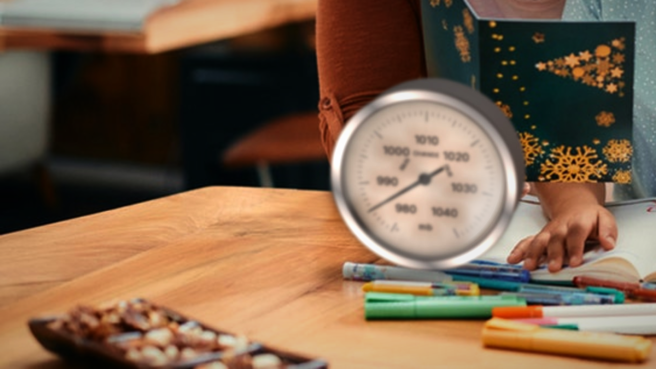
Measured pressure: 985,mbar
